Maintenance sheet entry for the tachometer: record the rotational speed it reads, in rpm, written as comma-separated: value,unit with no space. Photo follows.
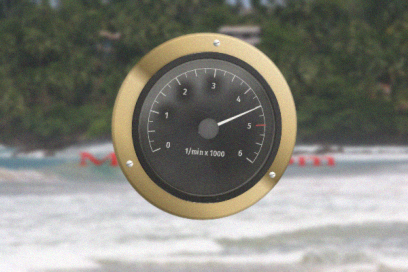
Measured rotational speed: 4500,rpm
